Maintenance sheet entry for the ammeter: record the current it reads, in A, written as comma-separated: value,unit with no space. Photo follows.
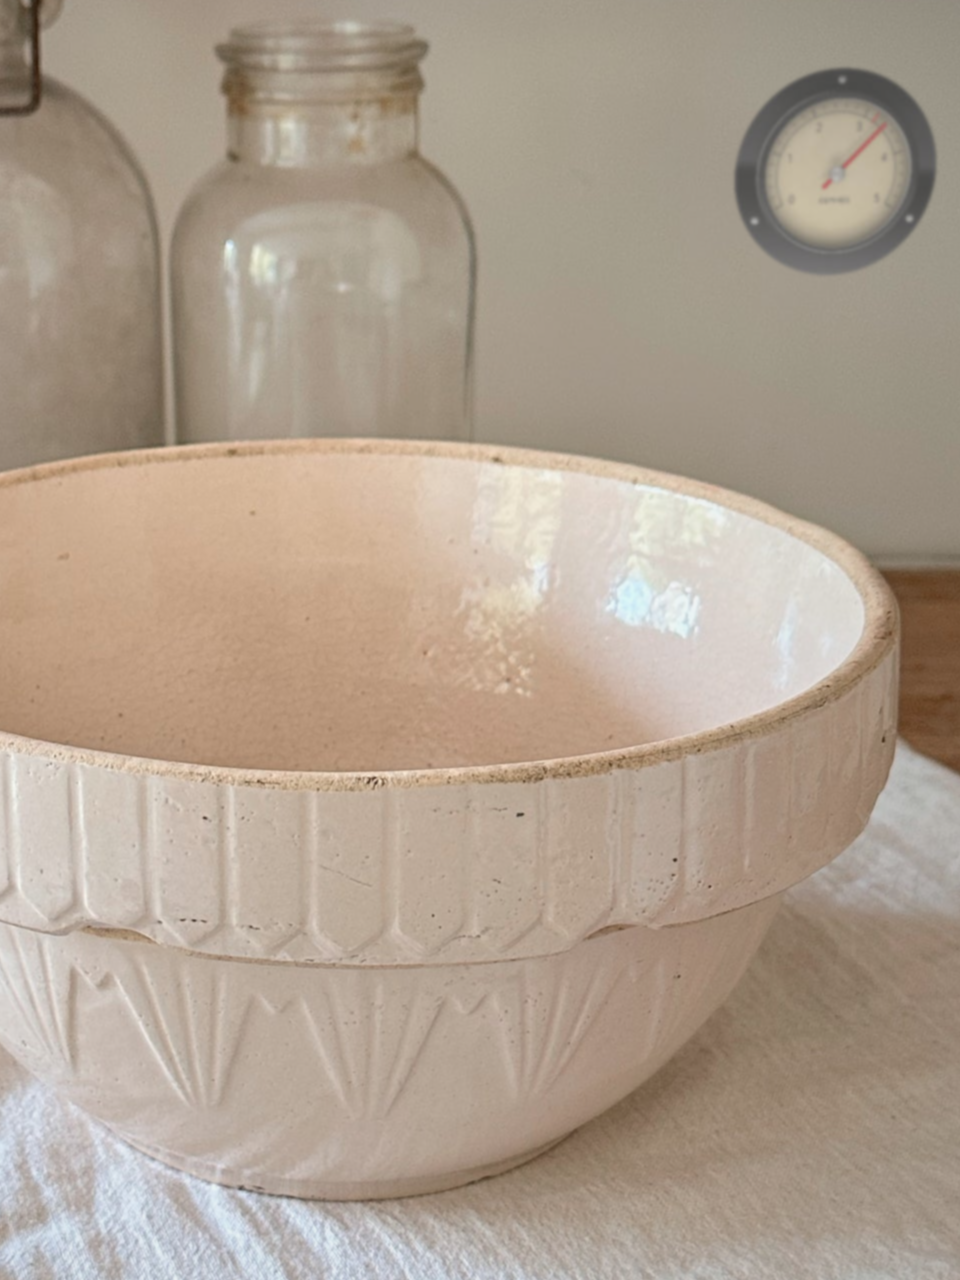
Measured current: 3.4,A
